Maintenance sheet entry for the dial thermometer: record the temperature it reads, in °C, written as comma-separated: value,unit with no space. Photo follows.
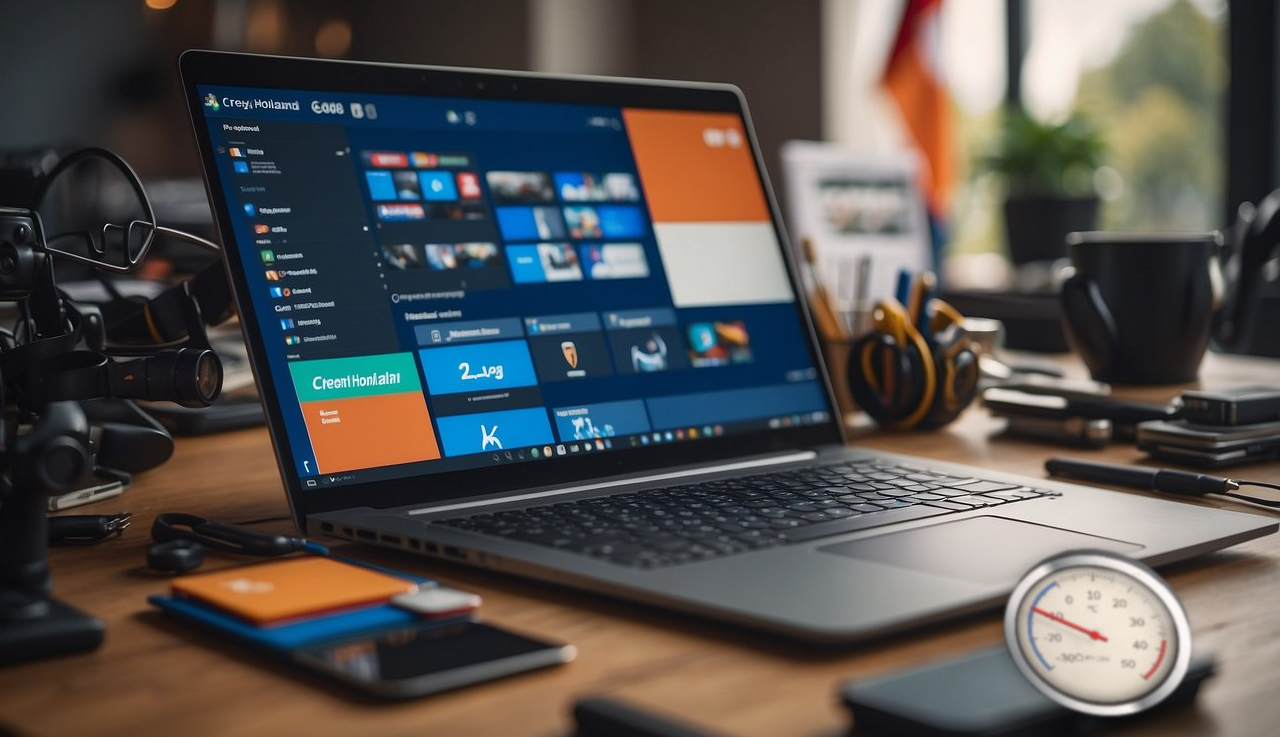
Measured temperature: -10,°C
